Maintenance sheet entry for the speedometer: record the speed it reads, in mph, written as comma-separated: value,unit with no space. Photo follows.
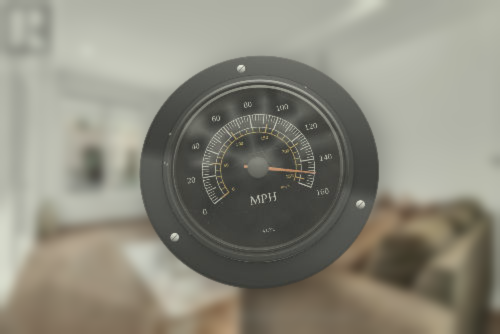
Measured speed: 150,mph
